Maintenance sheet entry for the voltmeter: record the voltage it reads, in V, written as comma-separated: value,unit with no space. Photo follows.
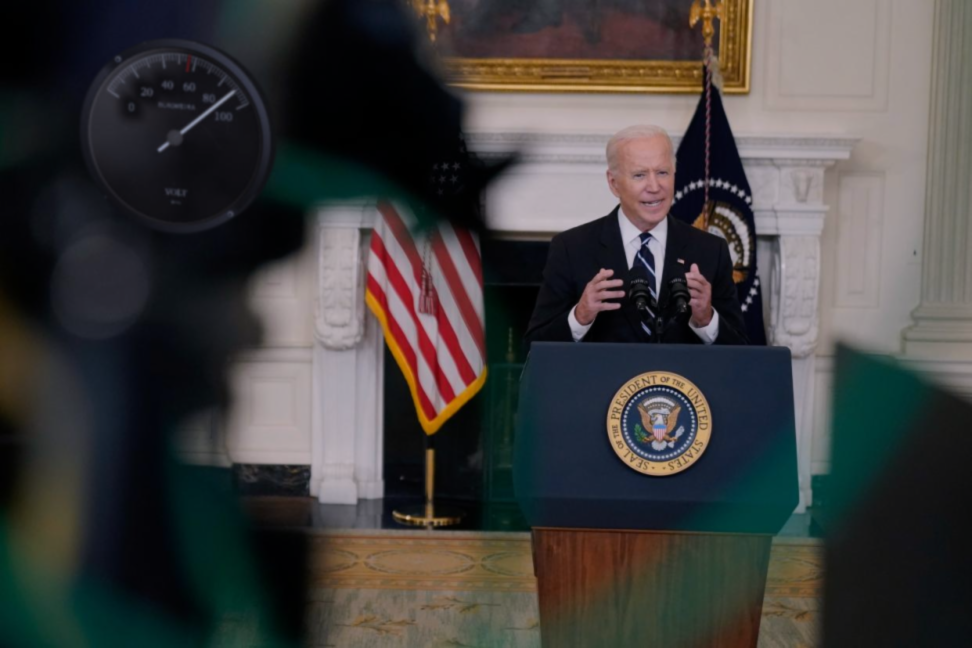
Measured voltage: 90,V
